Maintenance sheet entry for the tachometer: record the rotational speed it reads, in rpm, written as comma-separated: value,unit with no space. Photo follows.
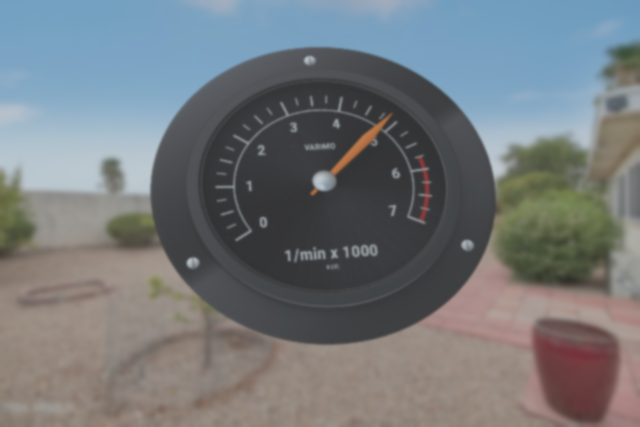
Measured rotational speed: 4875,rpm
